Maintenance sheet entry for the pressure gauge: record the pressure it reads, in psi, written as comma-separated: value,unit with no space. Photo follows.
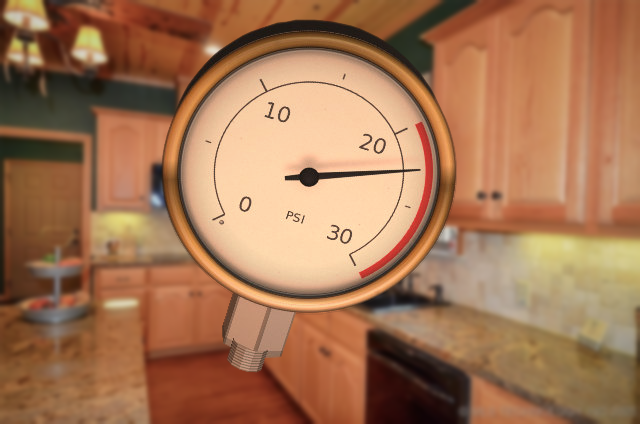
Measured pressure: 22.5,psi
